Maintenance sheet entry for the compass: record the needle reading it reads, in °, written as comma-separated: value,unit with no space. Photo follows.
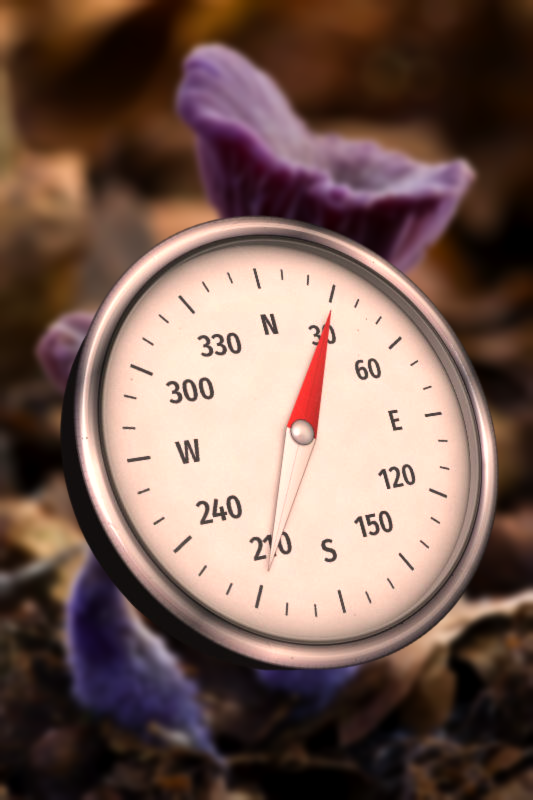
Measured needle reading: 30,°
